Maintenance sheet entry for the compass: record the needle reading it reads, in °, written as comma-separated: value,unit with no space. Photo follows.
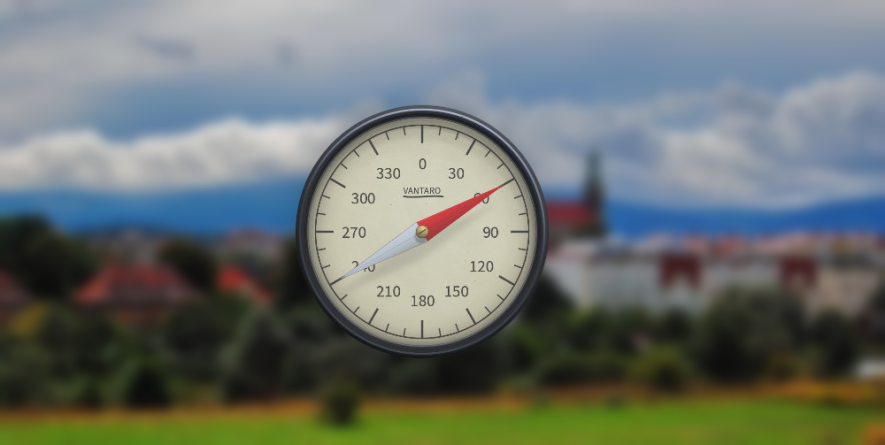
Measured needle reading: 60,°
